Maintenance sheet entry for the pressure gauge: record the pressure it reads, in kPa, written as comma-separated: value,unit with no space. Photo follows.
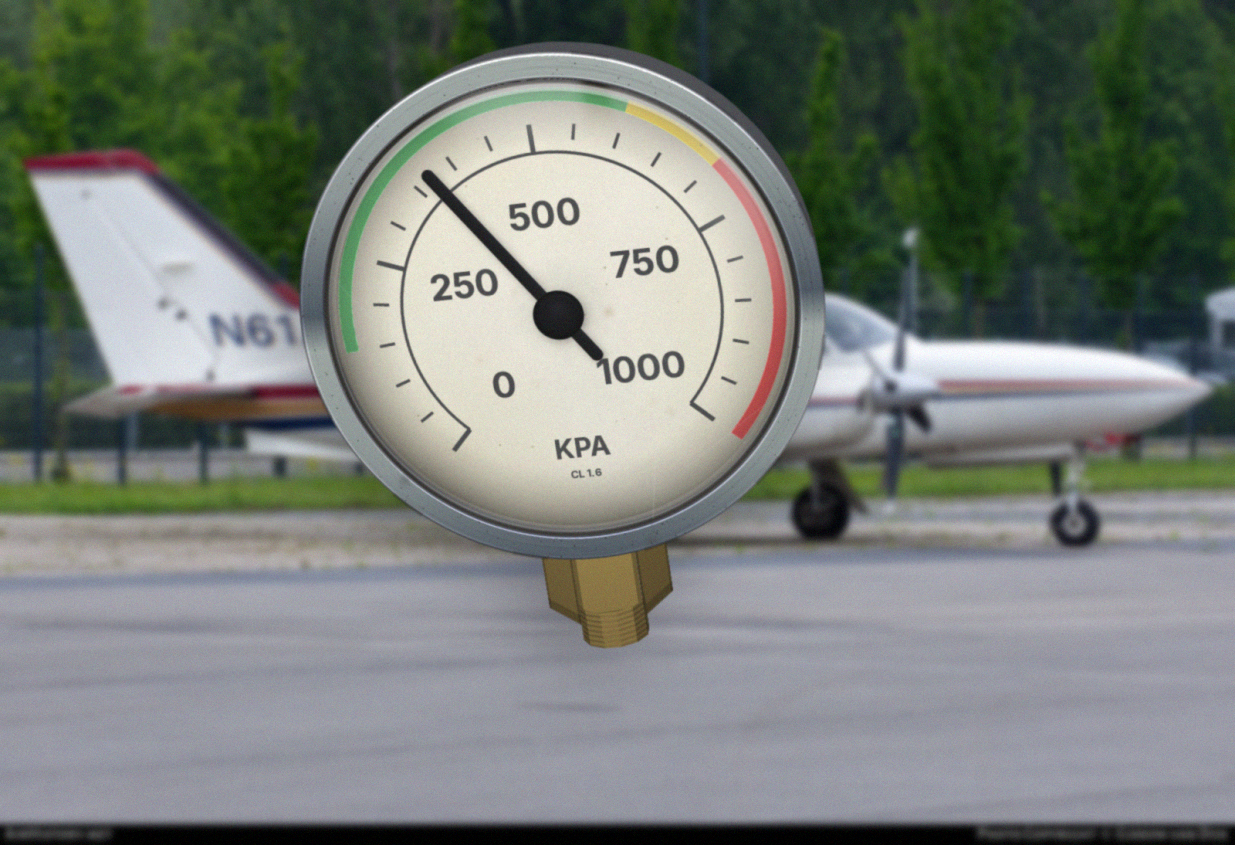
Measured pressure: 375,kPa
